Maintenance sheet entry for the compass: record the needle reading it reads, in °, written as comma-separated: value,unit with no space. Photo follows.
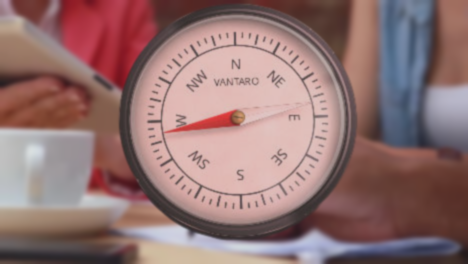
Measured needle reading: 260,°
